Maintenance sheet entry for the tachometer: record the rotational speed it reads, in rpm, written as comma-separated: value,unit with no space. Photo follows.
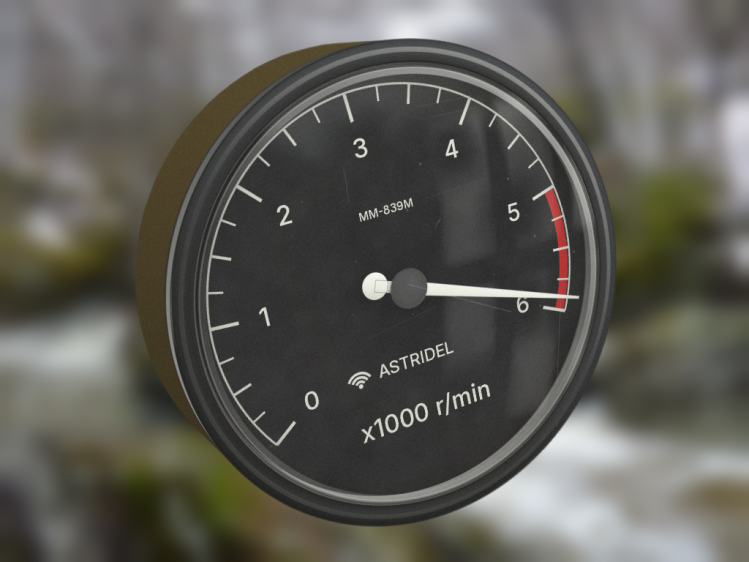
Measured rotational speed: 5875,rpm
